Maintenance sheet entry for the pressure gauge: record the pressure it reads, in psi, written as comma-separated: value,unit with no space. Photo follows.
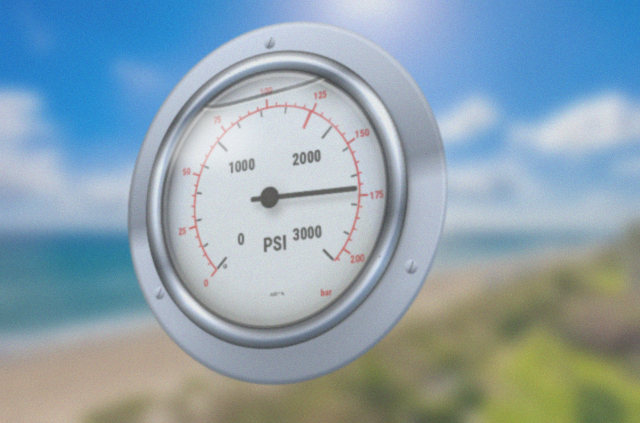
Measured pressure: 2500,psi
